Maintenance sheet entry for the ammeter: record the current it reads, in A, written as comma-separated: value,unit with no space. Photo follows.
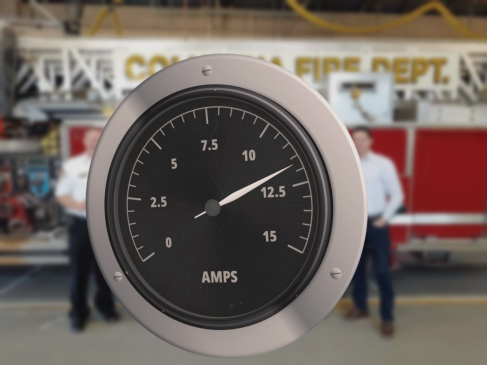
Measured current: 11.75,A
